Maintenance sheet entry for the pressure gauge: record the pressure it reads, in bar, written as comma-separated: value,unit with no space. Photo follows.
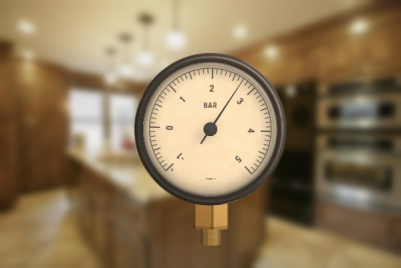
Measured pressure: 2.7,bar
